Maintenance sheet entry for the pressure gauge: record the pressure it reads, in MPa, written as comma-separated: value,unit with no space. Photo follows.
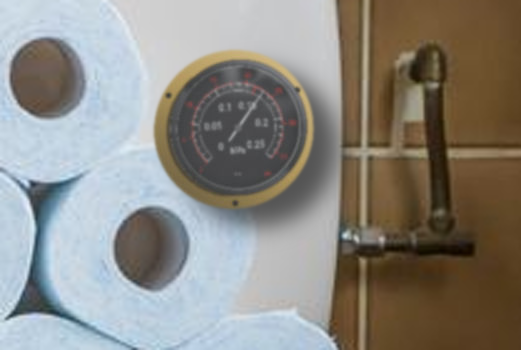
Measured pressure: 0.16,MPa
